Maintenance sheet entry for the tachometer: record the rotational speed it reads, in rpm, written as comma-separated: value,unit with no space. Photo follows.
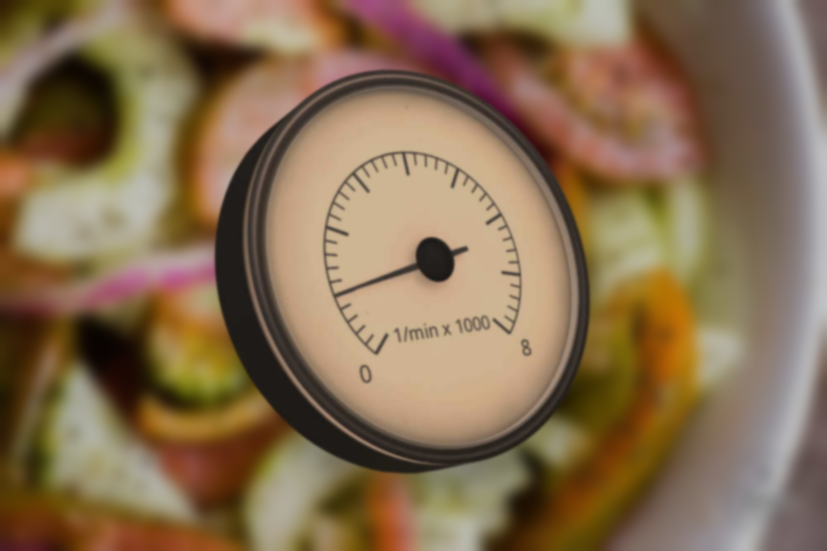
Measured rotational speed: 1000,rpm
